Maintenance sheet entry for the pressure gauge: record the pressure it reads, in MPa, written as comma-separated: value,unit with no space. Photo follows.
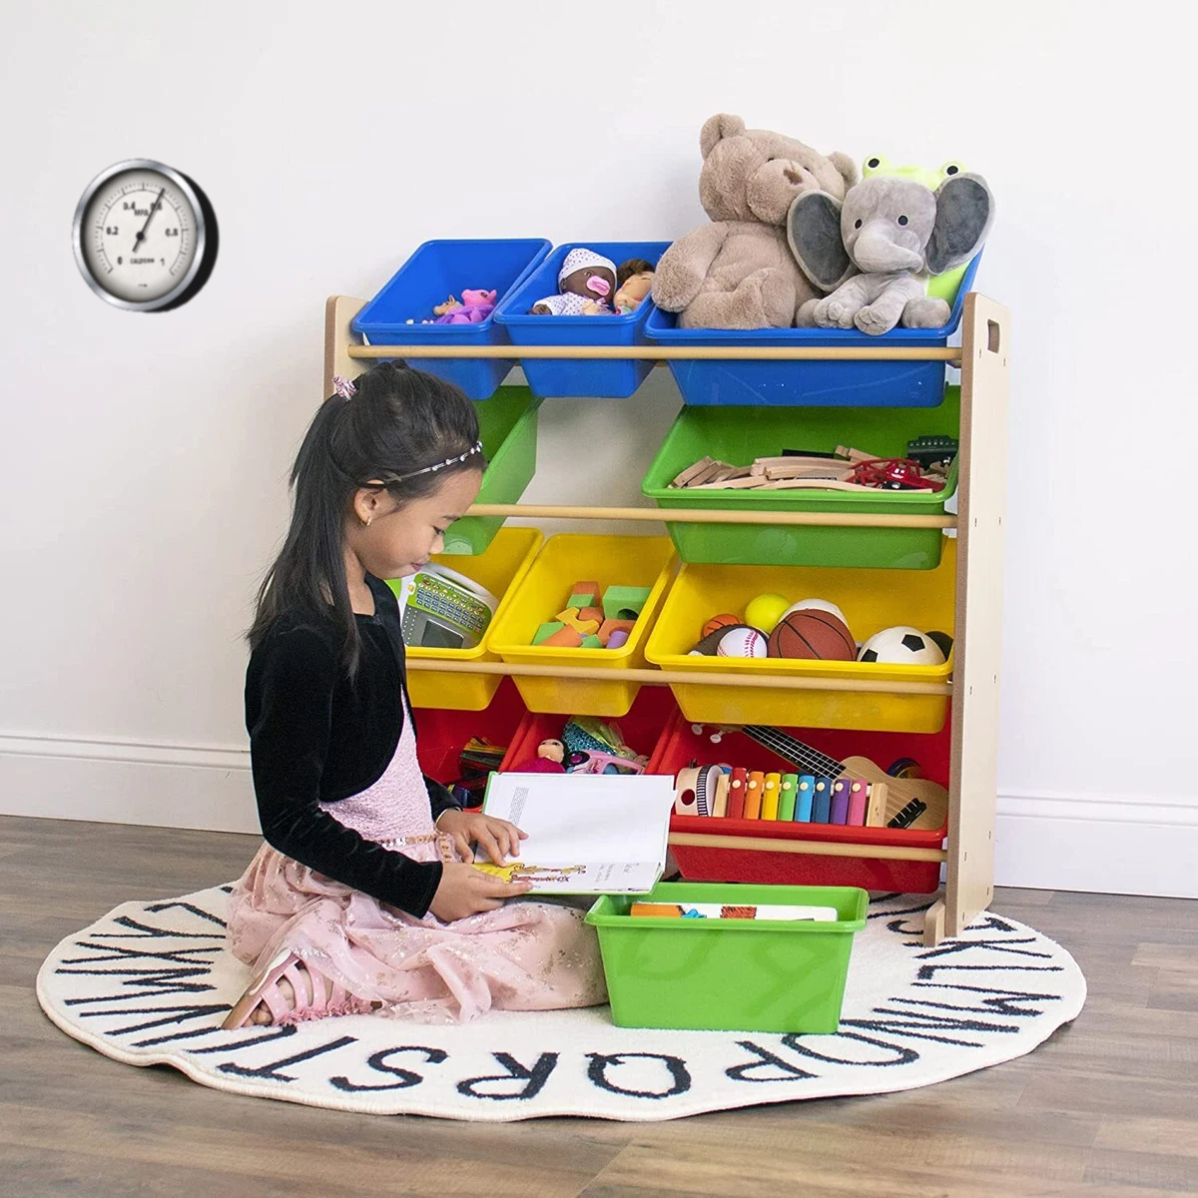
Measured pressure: 0.6,MPa
